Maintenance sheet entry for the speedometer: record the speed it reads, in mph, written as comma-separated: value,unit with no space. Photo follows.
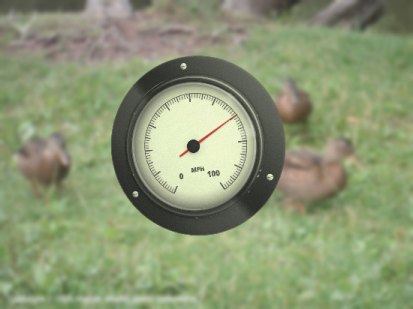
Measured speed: 70,mph
